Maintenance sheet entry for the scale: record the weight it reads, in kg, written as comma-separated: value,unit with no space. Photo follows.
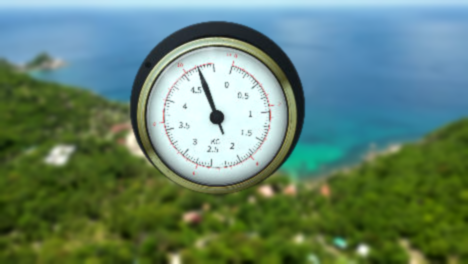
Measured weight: 4.75,kg
